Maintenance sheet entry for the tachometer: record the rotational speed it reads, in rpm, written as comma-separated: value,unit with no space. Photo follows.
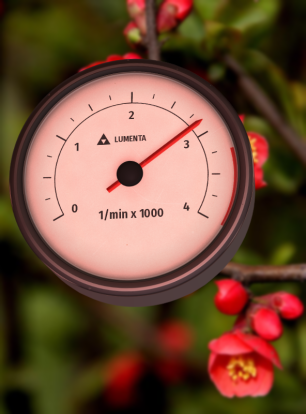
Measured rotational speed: 2875,rpm
